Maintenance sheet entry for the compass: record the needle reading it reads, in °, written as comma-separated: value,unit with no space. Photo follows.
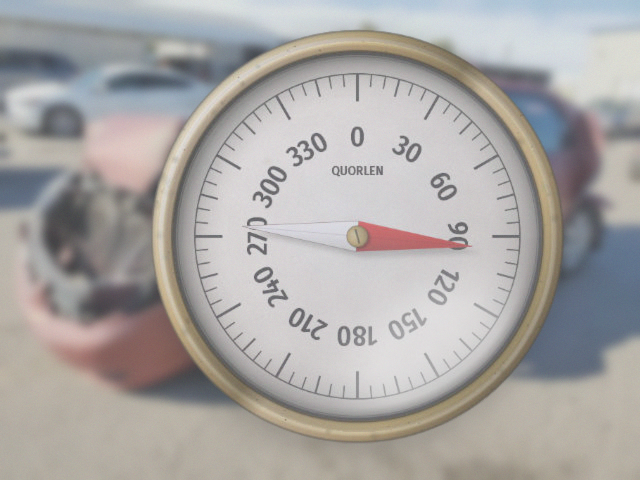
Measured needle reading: 95,°
